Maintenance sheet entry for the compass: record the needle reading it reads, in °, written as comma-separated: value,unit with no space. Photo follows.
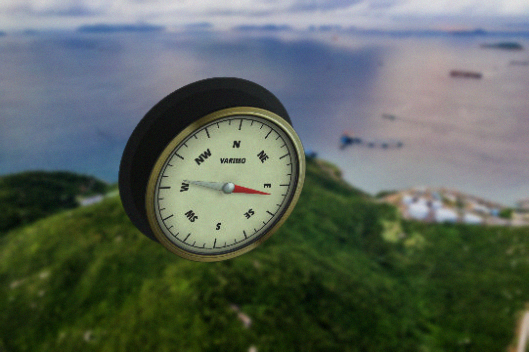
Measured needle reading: 100,°
